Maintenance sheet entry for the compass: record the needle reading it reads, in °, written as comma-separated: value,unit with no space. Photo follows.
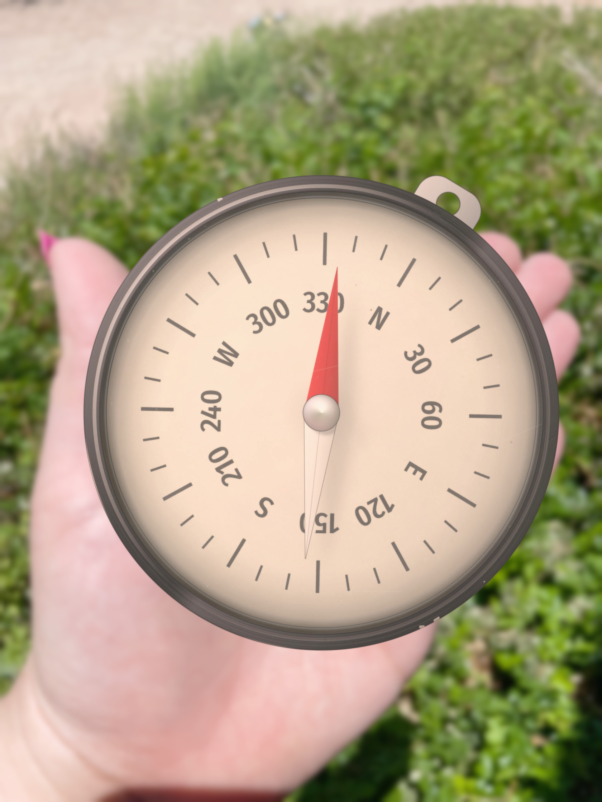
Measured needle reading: 335,°
